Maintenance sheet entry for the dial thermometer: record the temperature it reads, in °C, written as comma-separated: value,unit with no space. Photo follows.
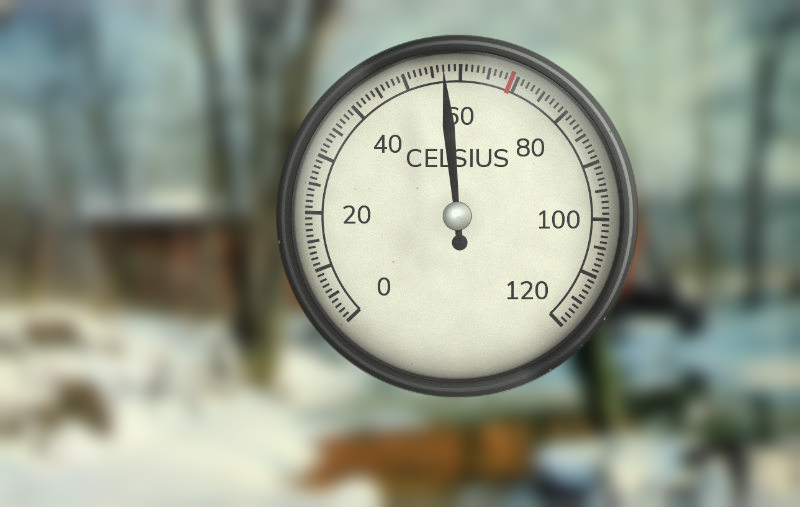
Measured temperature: 57,°C
